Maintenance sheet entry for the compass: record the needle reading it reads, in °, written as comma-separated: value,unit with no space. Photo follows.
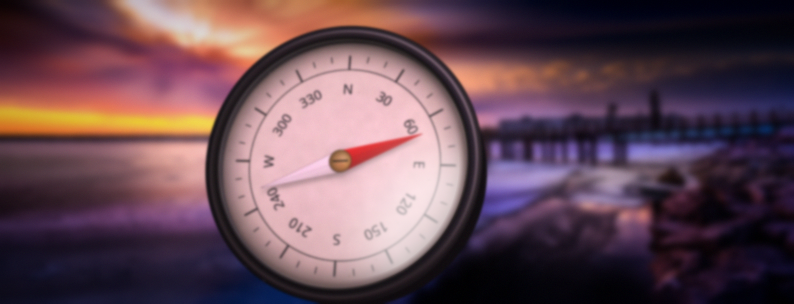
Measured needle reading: 70,°
